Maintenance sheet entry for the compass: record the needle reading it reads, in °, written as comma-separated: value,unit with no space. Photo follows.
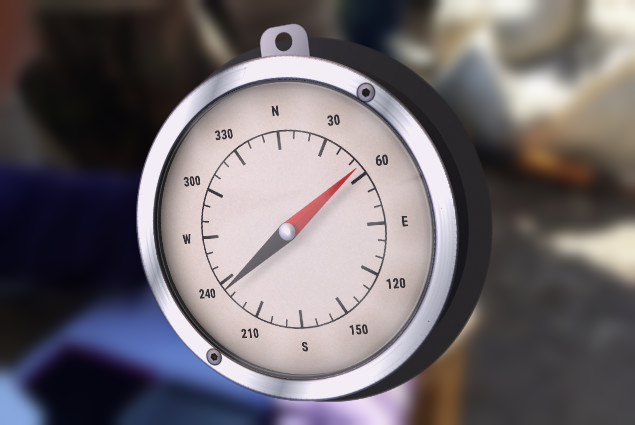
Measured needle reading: 55,°
